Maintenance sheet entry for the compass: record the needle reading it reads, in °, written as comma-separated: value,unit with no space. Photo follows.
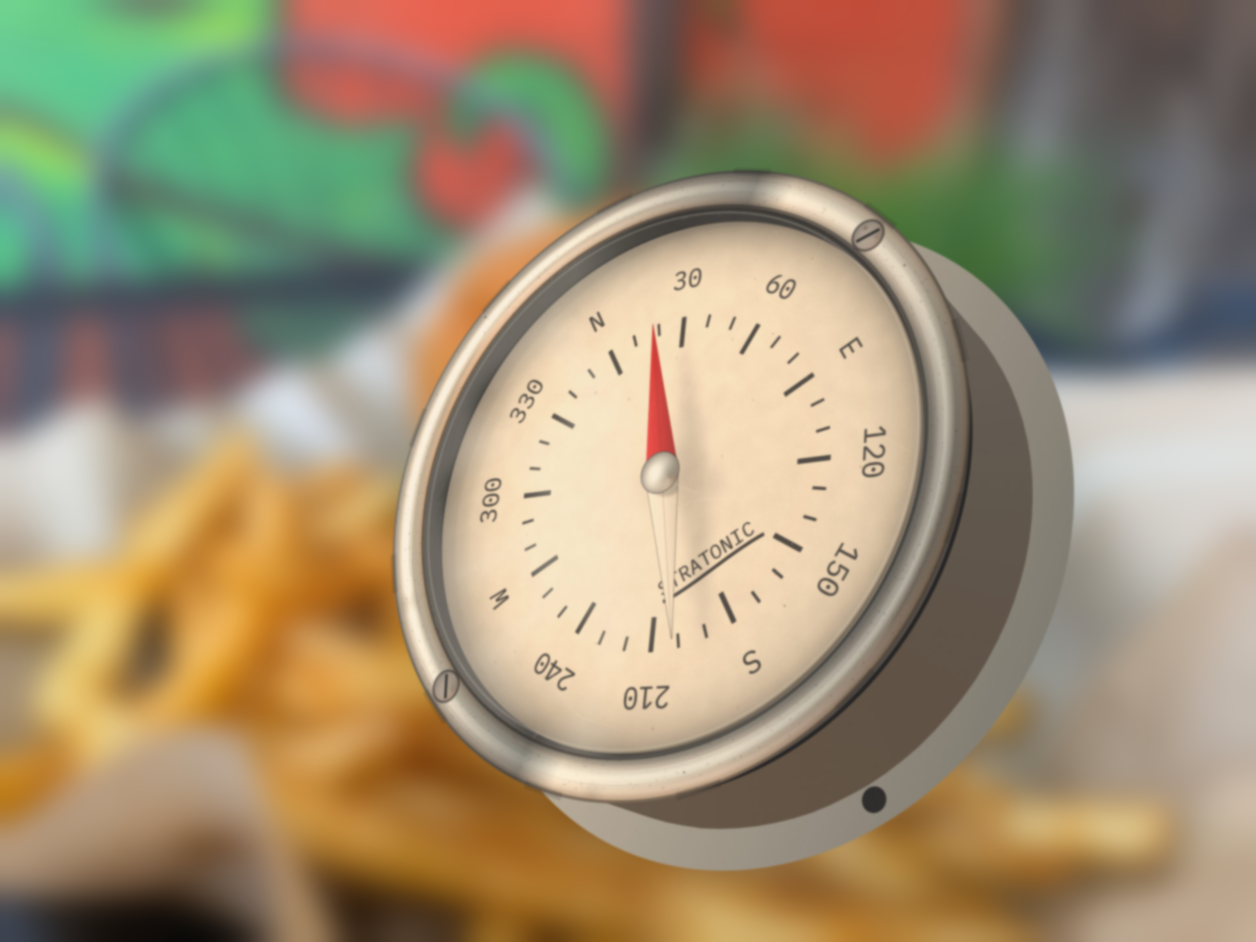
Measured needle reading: 20,°
